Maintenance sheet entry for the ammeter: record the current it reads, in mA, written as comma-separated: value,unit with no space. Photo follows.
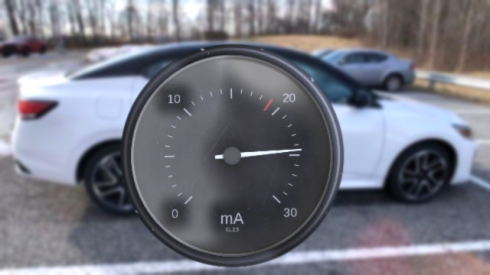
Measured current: 24.5,mA
